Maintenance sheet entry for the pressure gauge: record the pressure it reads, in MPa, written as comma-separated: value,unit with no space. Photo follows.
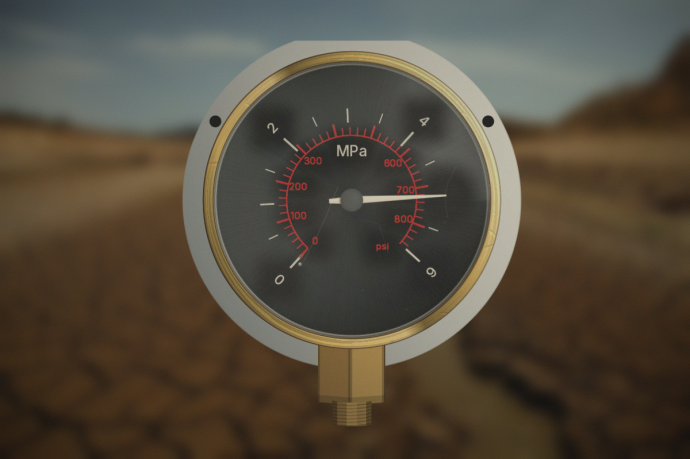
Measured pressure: 5,MPa
